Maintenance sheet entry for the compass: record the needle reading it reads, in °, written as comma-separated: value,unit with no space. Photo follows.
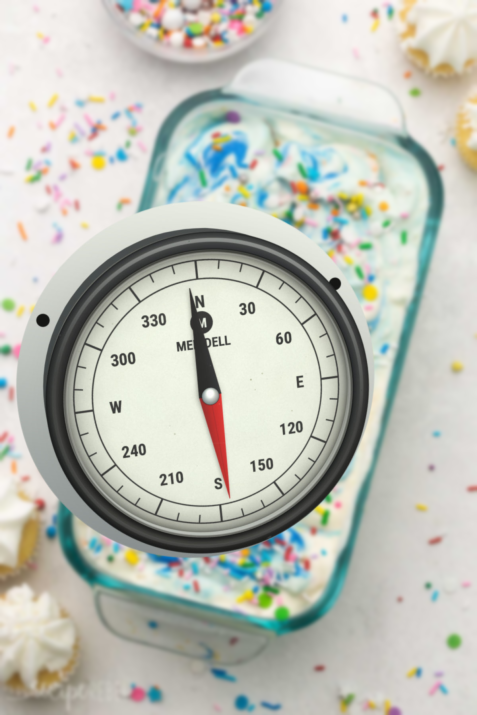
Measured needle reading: 175,°
